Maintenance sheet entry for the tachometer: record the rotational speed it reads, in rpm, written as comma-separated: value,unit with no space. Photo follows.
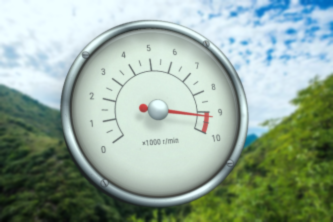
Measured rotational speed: 9250,rpm
